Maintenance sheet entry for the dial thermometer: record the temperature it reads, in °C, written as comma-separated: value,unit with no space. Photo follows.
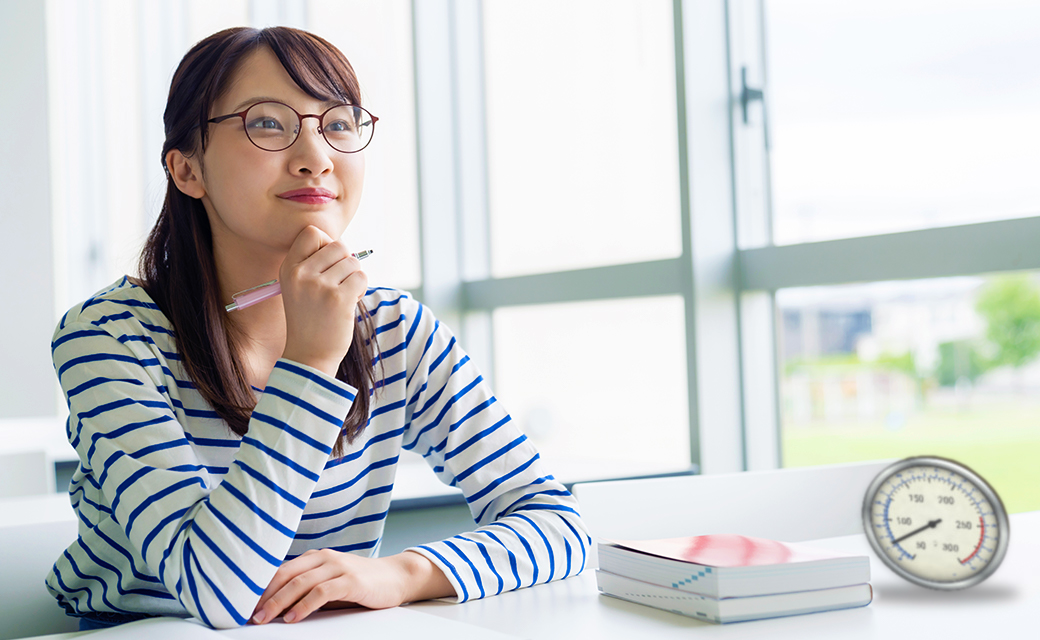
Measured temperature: 75,°C
